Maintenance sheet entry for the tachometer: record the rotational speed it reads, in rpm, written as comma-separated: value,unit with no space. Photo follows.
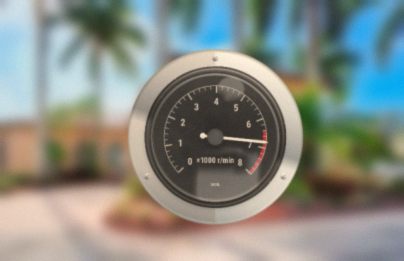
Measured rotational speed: 6800,rpm
